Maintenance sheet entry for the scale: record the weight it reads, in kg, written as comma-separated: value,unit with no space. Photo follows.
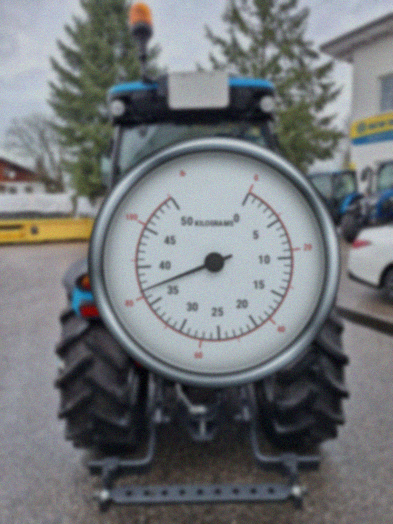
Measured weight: 37,kg
